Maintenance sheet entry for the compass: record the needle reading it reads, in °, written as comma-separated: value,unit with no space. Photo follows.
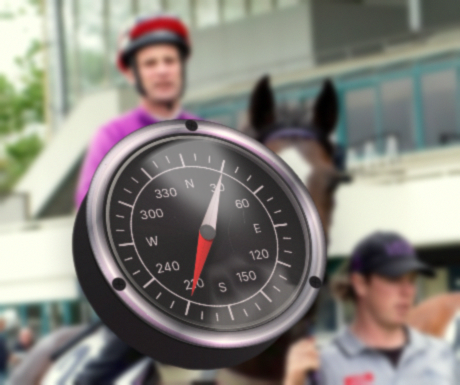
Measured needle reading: 210,°
